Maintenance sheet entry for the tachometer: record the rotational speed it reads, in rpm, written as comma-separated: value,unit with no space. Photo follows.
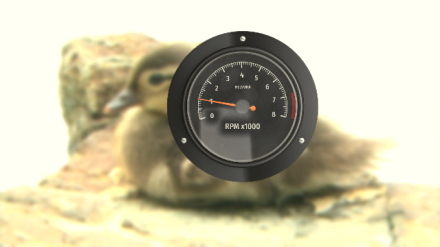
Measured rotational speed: 1000,rpm
